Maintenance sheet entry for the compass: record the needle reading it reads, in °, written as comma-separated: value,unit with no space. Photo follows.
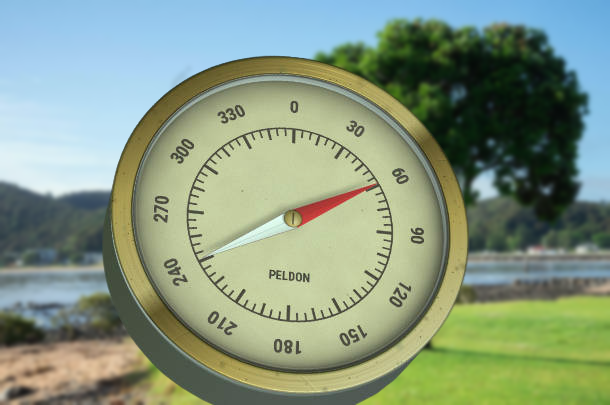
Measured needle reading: 60,°
